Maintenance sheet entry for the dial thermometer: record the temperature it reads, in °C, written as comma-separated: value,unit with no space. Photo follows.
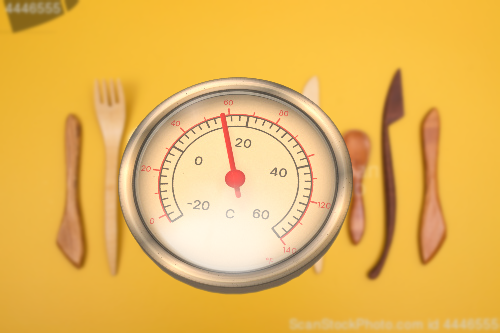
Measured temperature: 14,°C
